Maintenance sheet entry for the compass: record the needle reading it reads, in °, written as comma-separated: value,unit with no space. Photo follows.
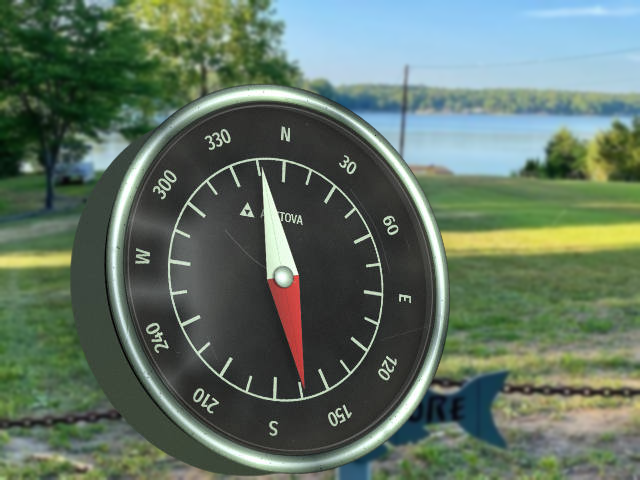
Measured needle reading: 165,°
